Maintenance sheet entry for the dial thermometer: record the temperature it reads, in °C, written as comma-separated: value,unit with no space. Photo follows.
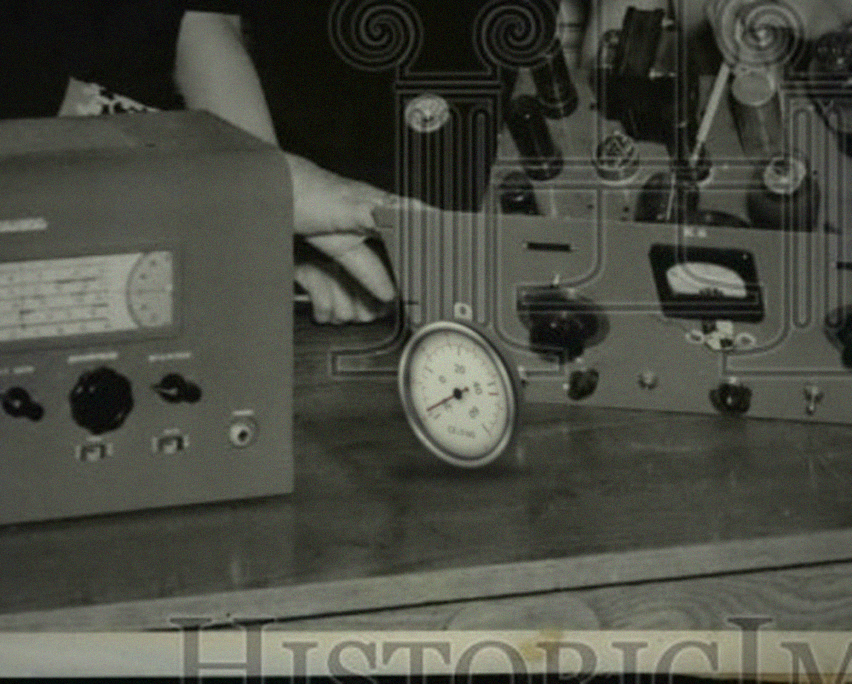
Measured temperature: -16,°C
